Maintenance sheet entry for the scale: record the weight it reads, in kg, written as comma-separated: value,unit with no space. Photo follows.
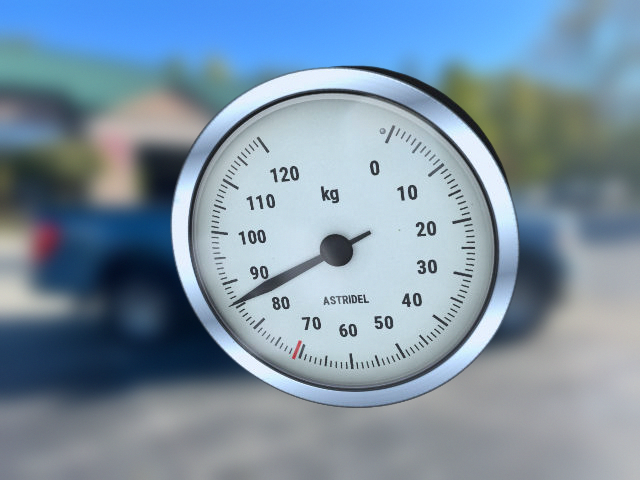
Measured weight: 86,kg
